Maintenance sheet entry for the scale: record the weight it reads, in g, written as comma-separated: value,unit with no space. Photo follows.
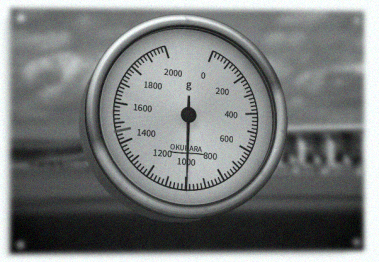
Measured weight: 1000,g
